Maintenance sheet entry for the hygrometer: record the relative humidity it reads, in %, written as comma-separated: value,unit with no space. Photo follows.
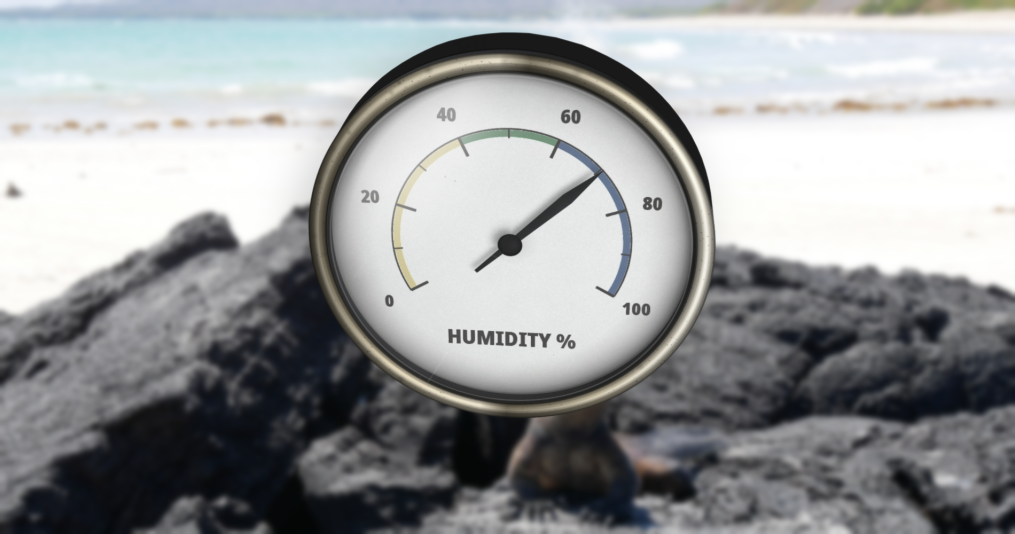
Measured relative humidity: 70,%
